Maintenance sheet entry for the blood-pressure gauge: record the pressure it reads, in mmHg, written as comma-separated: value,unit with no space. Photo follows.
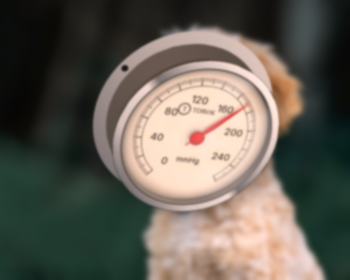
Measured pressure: 170,mmHg
